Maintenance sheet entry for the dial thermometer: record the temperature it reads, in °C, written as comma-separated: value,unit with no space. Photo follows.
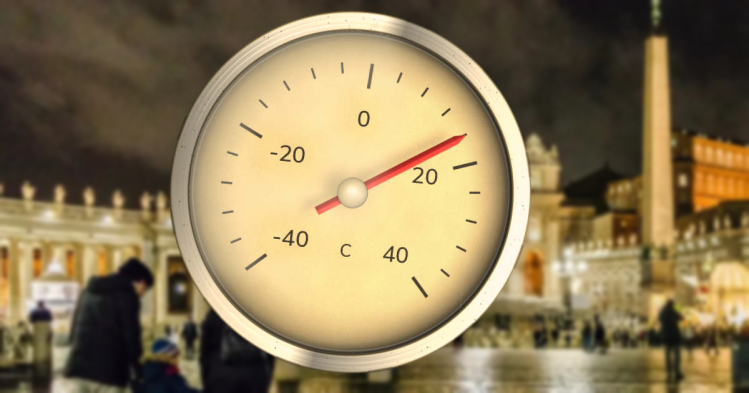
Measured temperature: 16,°C
